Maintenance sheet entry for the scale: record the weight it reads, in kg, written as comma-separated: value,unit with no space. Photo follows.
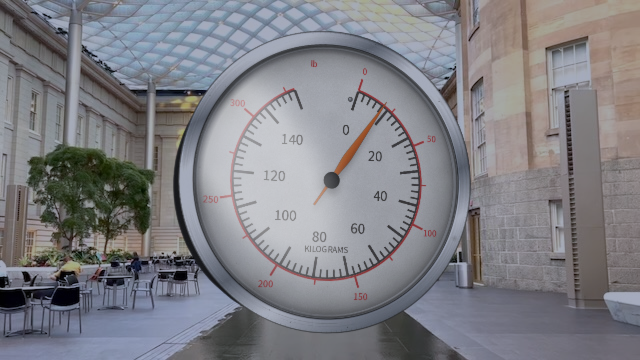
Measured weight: 8,kg
